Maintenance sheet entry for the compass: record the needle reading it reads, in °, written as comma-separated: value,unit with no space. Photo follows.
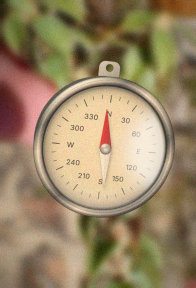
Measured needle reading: 355,°
